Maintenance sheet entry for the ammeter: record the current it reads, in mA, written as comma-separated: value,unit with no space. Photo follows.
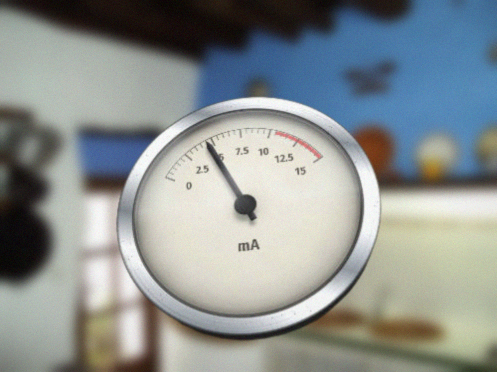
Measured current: 4.5,mA
